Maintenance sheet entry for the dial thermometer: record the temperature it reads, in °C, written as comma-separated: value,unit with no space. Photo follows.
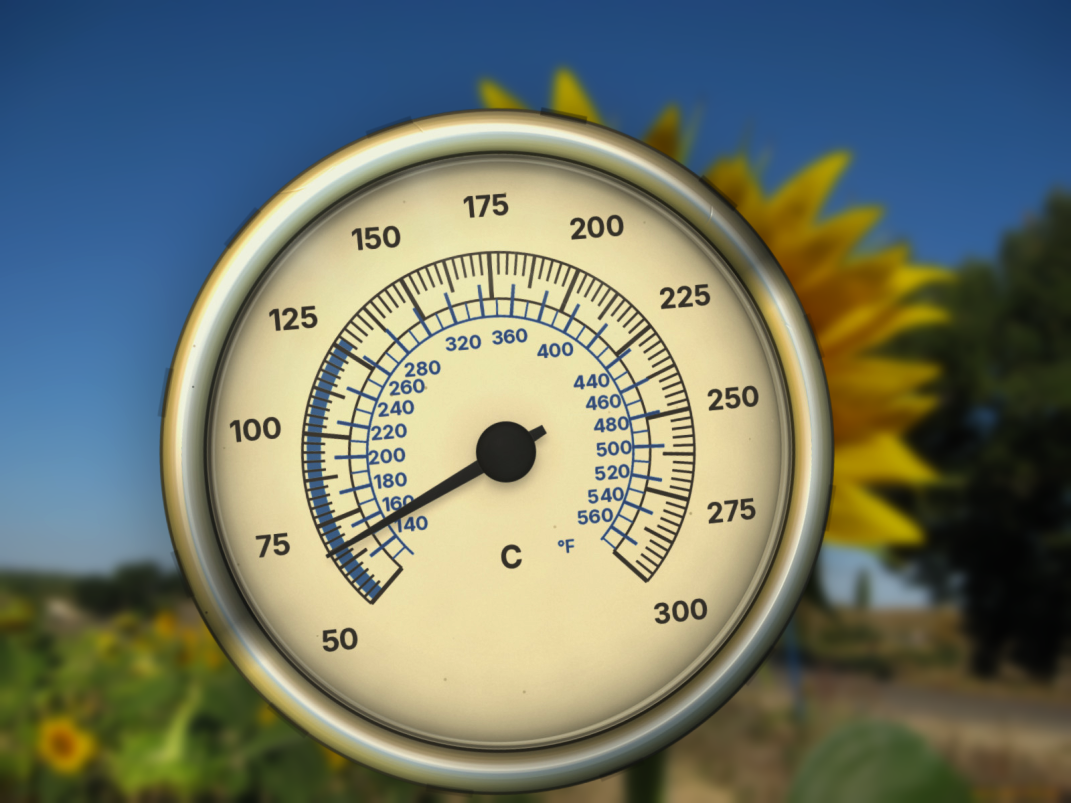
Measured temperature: 67.5,°C
